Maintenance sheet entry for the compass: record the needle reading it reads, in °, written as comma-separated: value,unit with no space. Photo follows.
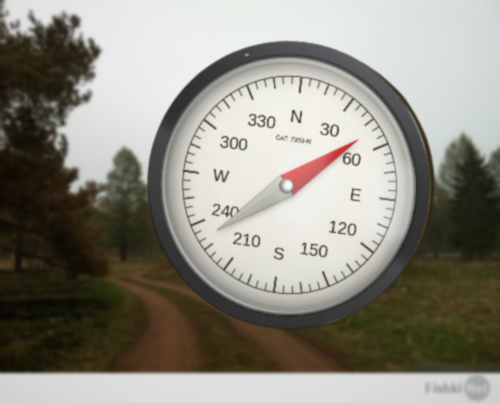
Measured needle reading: 50,°
